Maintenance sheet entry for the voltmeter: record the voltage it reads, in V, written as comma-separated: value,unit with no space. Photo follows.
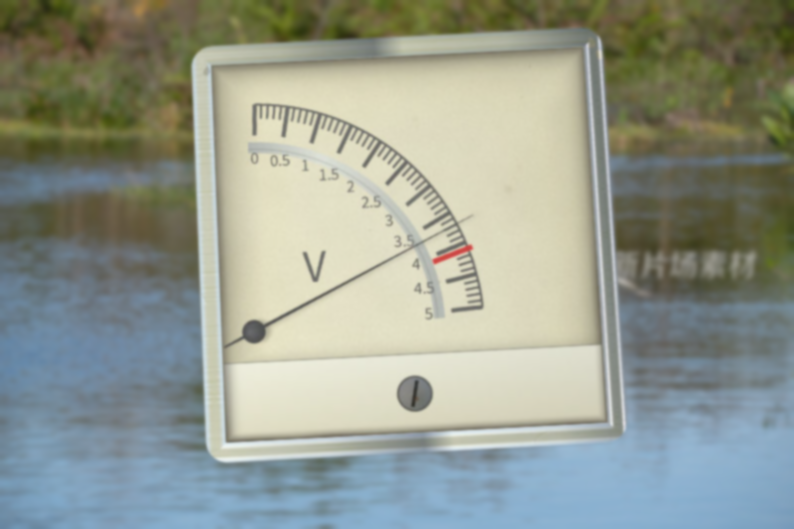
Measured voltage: 3.7,V
